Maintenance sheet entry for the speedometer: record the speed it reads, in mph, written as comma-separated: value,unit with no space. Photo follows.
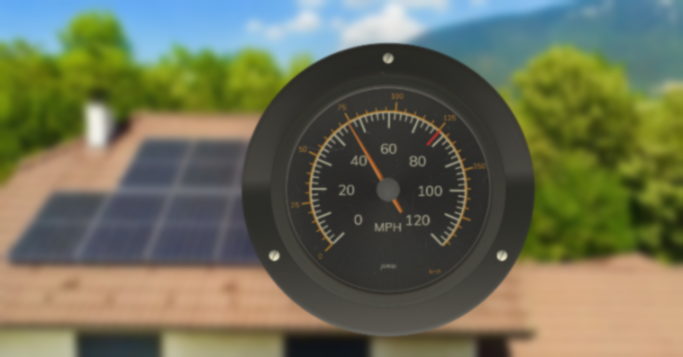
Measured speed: 46,mph
